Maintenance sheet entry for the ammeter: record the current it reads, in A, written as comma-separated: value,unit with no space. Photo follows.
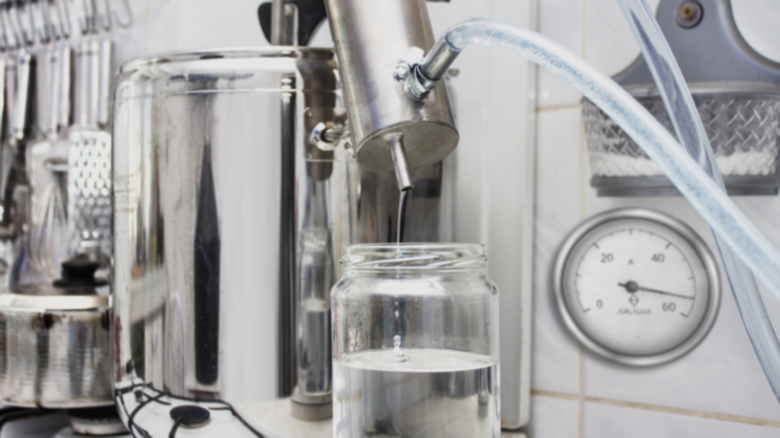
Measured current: 55,A
